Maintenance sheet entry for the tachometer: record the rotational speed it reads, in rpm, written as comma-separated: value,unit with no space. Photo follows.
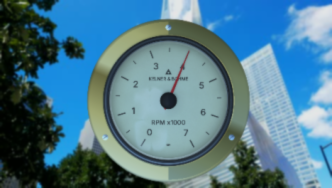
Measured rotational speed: 4000,rpm
